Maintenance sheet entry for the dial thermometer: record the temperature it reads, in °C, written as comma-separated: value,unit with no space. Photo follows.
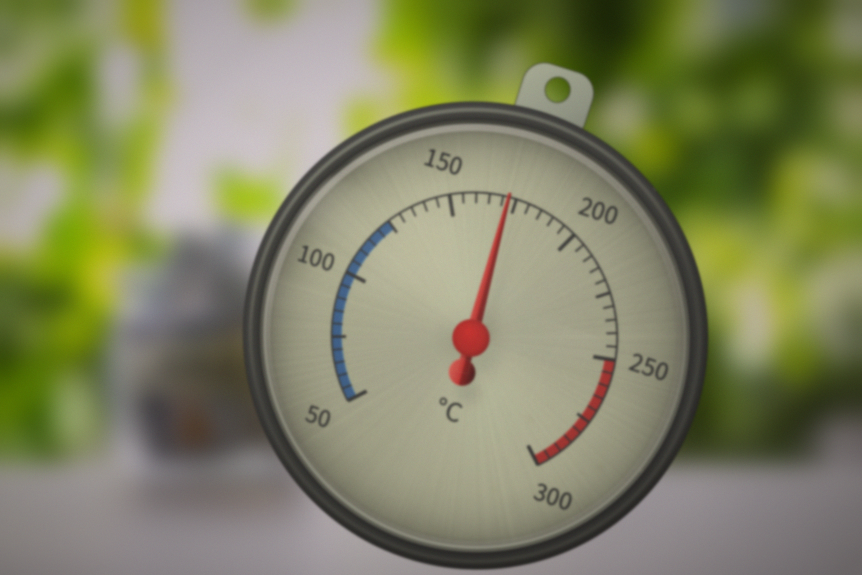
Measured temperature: 172.5,°C
